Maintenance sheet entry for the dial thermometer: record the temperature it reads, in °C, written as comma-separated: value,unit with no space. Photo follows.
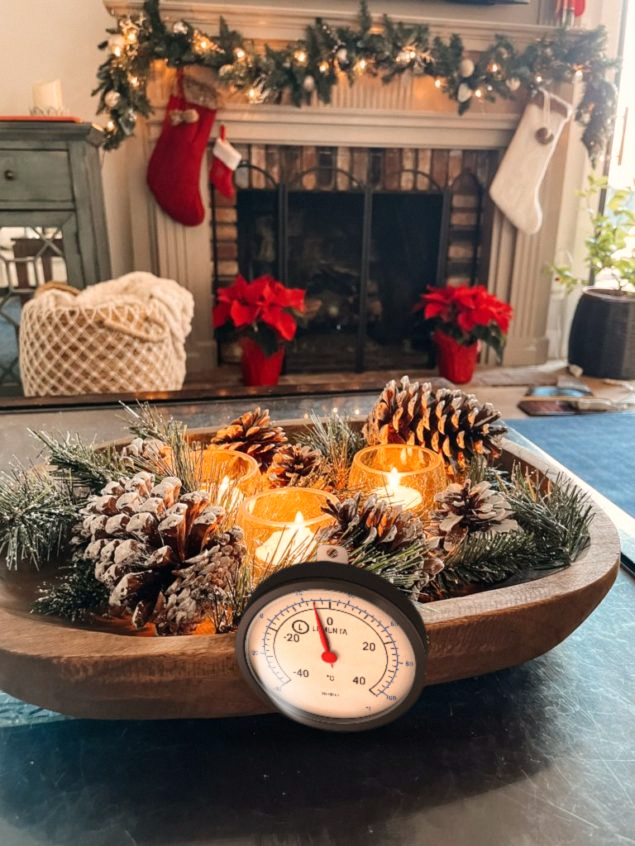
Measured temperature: -4,°C
